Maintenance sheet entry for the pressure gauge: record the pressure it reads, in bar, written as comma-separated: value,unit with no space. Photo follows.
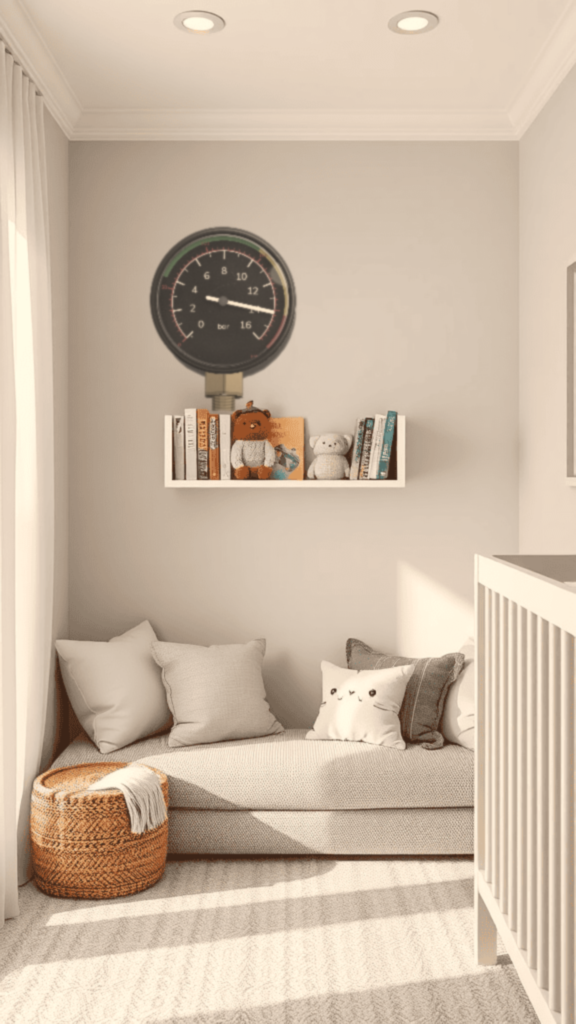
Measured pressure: 14,bar
